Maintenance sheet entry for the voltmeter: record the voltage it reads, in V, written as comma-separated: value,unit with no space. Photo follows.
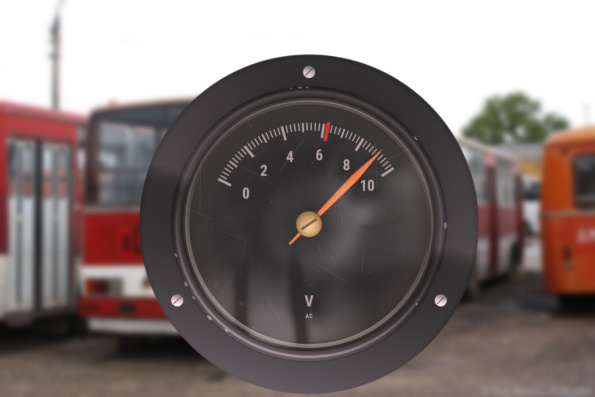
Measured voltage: 9,V
